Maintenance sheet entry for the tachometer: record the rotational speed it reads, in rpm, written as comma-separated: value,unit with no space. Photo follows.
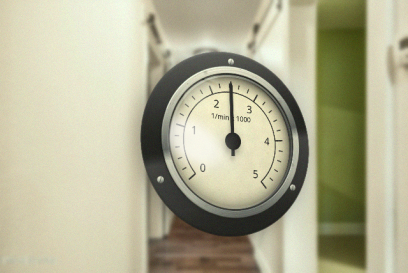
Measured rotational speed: 2400,rpm
